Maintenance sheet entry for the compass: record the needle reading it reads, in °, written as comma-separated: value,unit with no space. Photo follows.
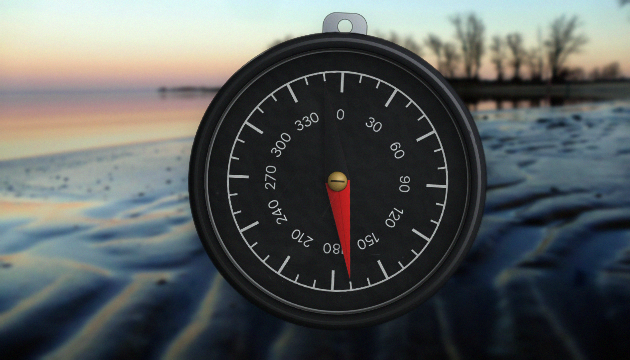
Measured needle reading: 170,°
